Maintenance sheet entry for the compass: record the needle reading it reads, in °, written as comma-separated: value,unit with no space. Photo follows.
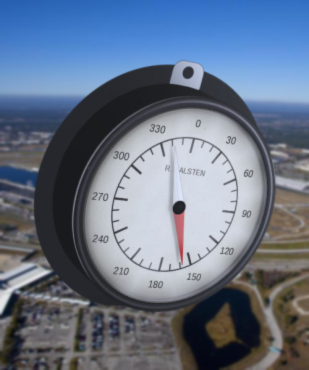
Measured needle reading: 160,°
